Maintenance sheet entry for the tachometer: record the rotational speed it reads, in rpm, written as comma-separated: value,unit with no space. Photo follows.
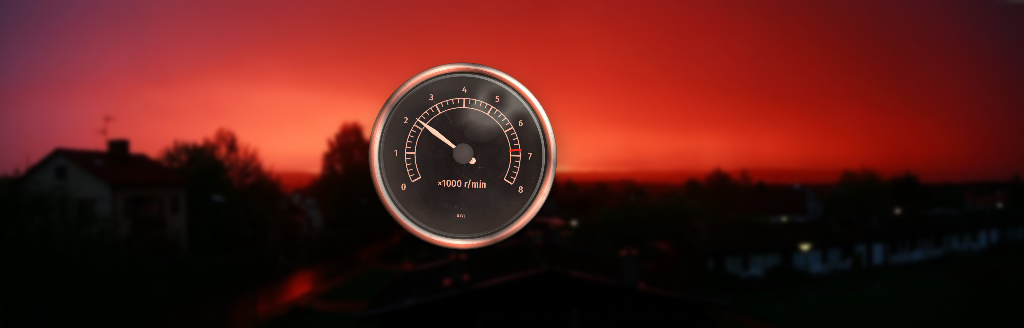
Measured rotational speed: 2200,rpm
